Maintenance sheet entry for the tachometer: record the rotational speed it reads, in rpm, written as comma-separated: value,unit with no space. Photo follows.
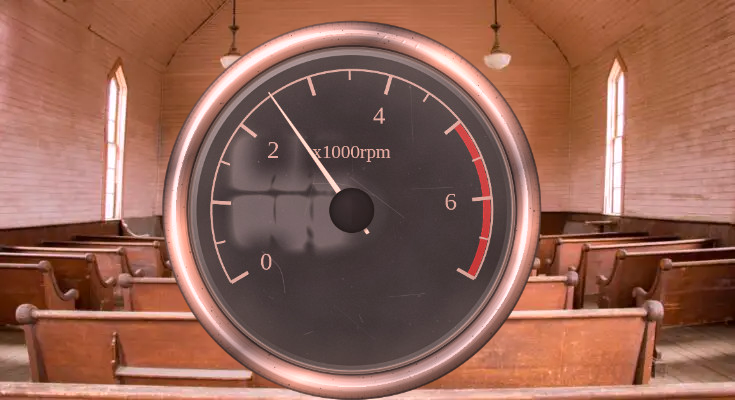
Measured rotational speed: 2500,rpm
